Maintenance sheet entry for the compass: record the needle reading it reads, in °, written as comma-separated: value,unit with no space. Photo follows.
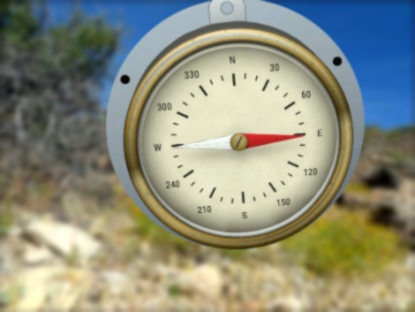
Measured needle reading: 90,°
